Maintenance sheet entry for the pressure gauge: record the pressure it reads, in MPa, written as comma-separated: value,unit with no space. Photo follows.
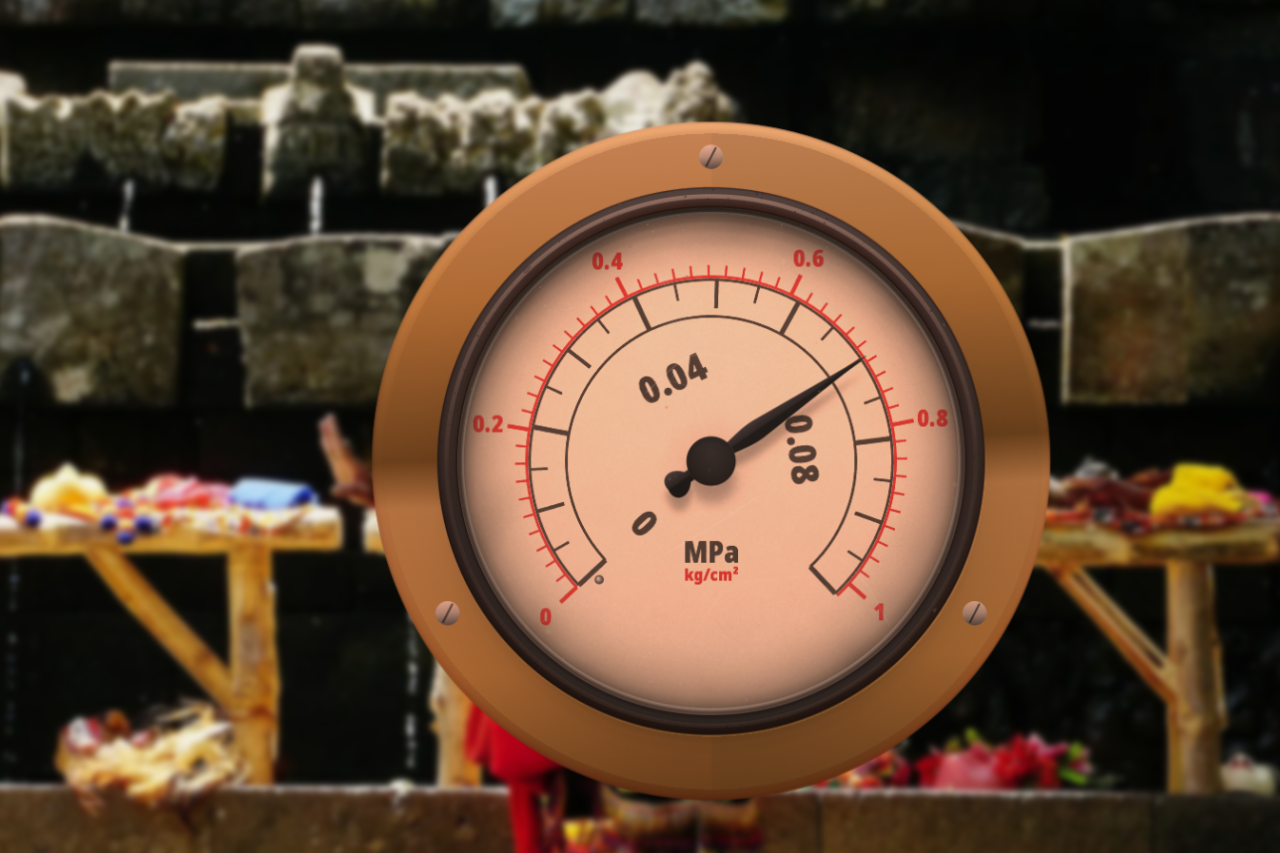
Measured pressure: 0.07,MPa
